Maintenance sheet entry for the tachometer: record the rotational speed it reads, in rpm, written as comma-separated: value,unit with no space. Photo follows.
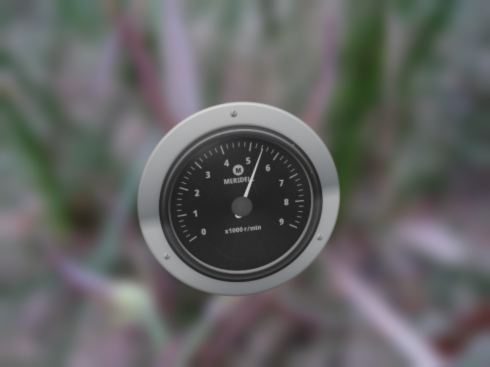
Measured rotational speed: 5400,rpm
